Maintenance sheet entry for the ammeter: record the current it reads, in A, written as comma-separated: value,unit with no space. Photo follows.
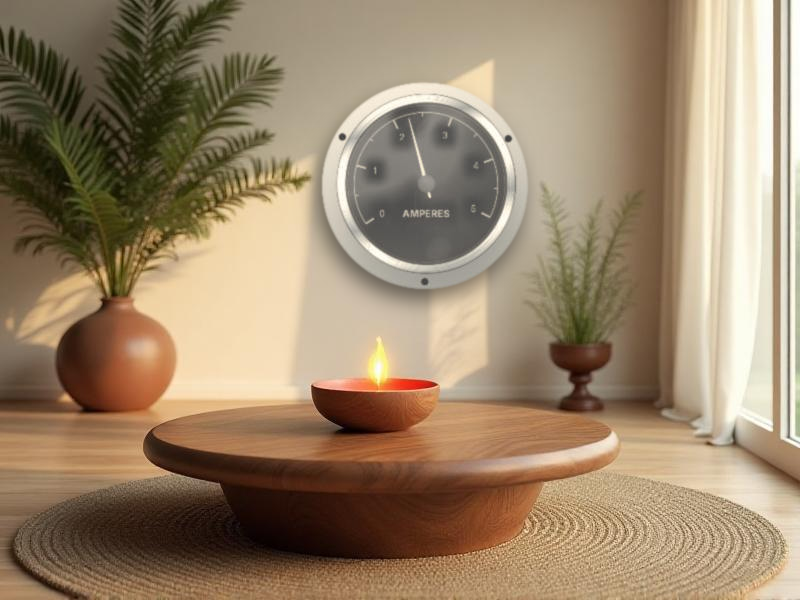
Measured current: 2.25,A
